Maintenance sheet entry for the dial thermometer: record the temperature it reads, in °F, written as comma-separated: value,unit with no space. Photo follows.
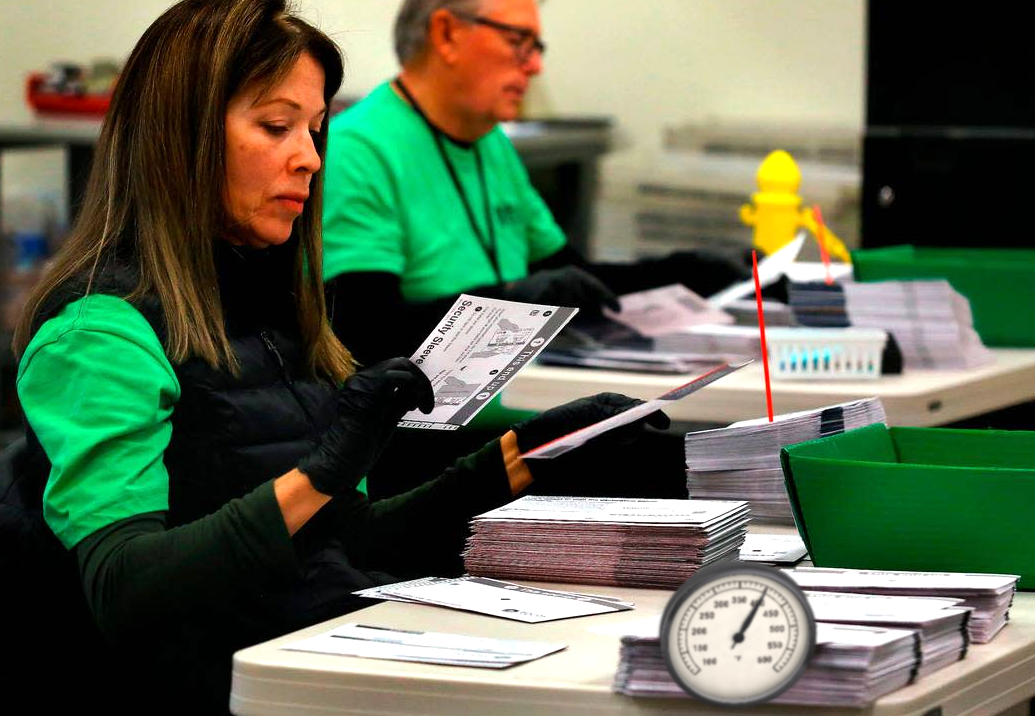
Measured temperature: 400,°F
